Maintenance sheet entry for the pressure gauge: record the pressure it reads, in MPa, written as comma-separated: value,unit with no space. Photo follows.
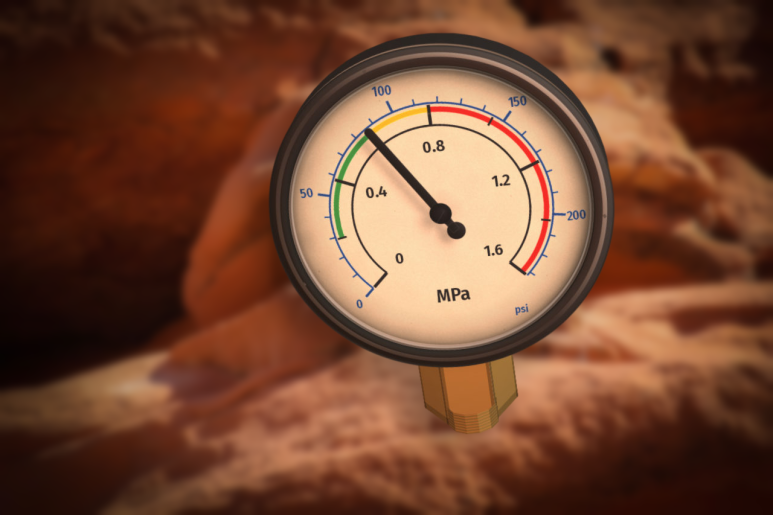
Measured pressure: 0.6,MPa
